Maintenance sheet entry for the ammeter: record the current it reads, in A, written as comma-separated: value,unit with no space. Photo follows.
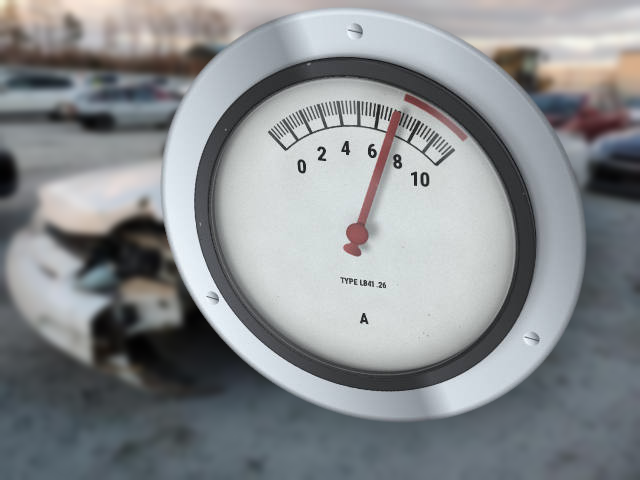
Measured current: 7,A
